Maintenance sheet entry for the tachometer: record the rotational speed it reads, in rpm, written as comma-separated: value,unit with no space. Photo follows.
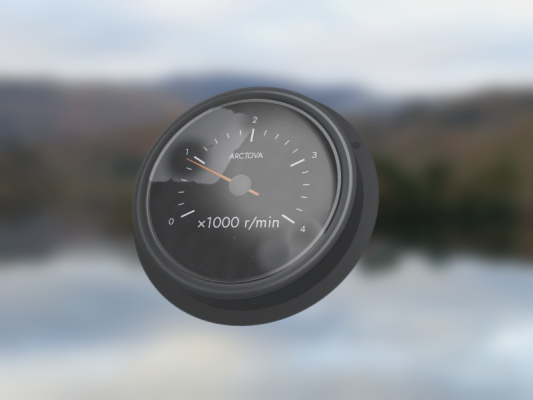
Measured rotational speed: 900,rpm
